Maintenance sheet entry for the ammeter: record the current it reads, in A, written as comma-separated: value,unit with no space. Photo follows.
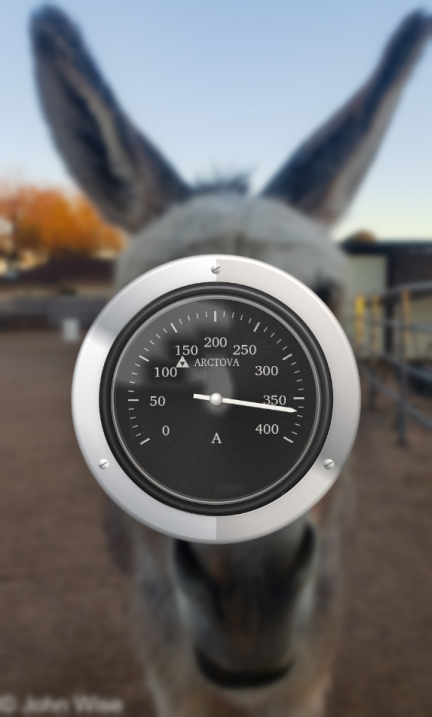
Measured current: 365,A
